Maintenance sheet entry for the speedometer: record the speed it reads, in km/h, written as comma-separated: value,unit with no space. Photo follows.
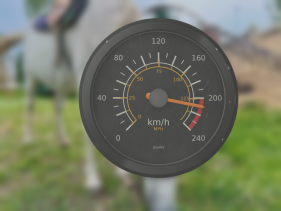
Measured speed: 210,km/h
